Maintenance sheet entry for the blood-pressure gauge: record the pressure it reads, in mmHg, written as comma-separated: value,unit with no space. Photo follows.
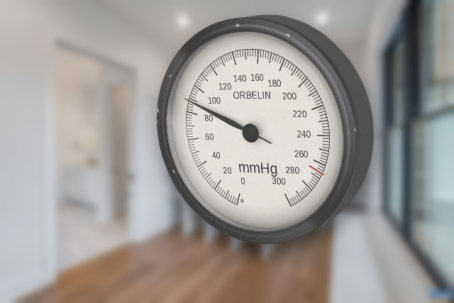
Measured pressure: 90,mmHg
